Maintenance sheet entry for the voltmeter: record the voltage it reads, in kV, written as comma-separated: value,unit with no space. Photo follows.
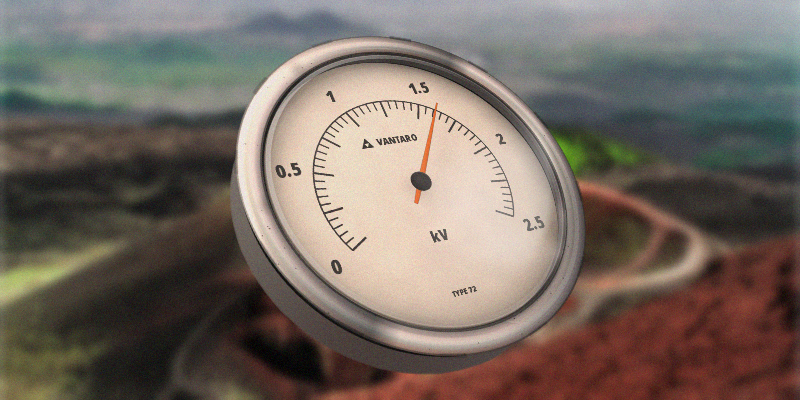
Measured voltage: 1.6,kV
